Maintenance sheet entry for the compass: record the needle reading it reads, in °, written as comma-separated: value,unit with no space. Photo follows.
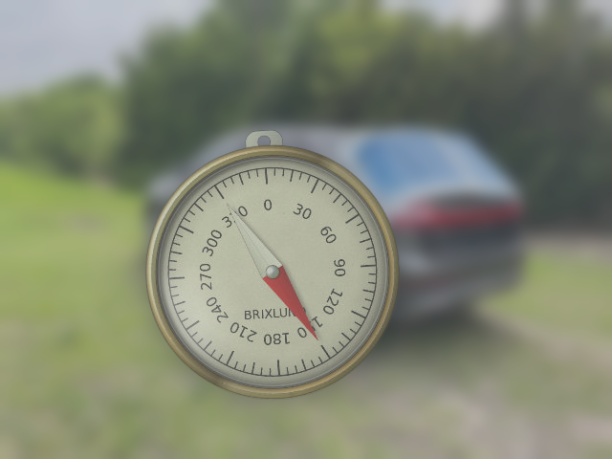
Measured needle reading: 150,°
